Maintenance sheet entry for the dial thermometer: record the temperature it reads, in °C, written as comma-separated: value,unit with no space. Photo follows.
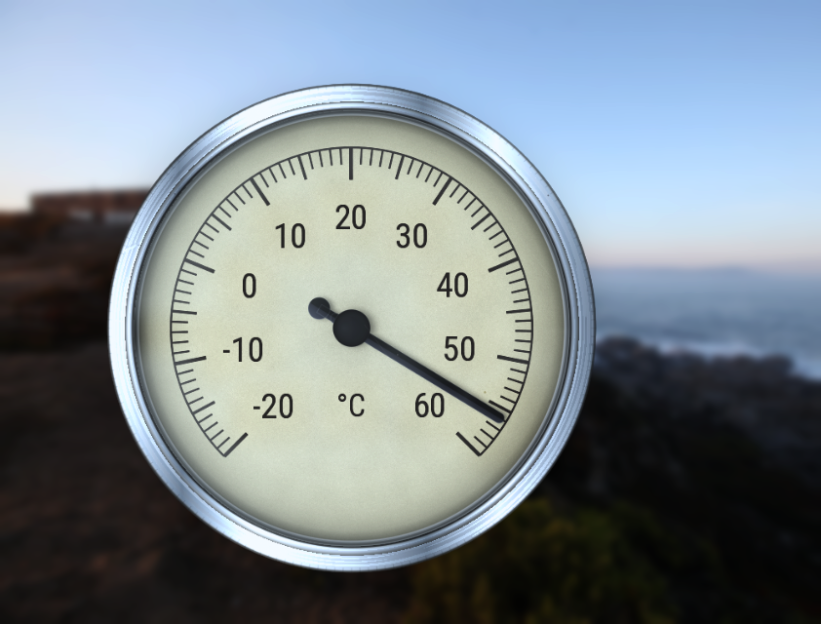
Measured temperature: 56,°C
